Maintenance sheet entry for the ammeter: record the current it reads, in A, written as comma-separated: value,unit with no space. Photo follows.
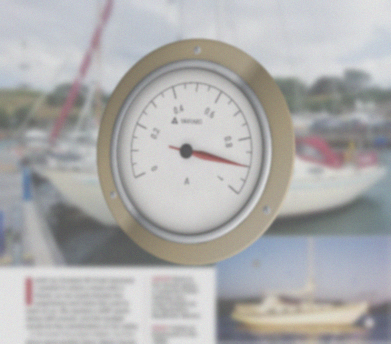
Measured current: 0.9,A
